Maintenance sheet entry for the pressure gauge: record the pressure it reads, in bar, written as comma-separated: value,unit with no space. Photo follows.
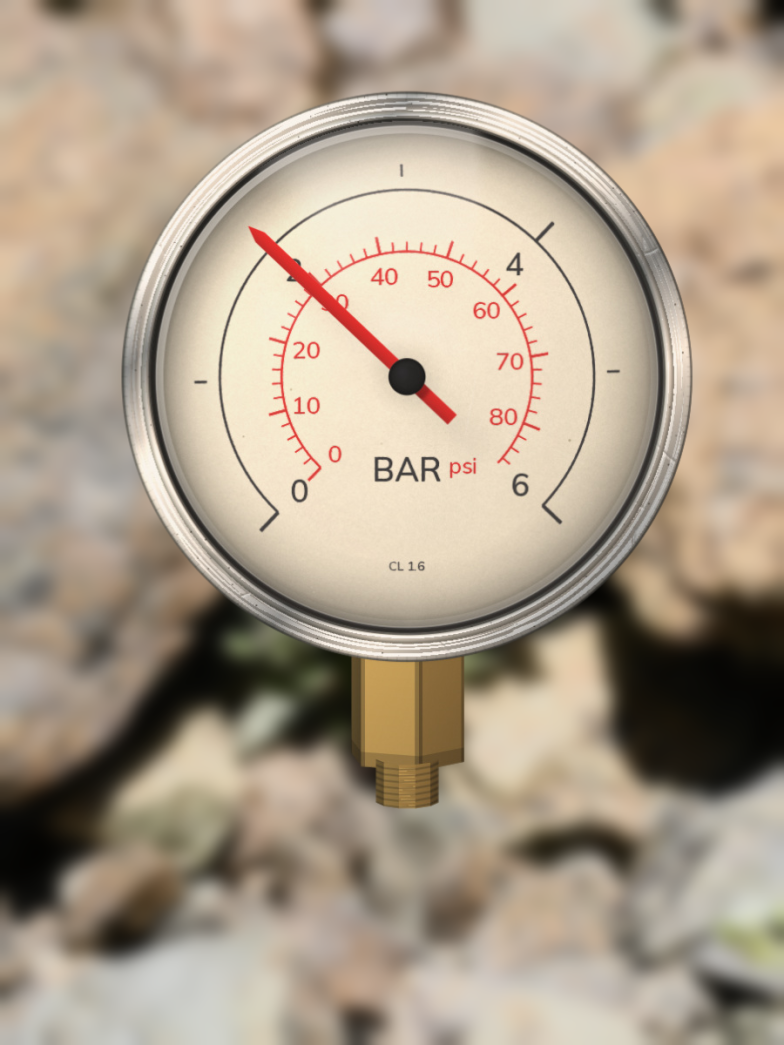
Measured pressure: 2,bar
